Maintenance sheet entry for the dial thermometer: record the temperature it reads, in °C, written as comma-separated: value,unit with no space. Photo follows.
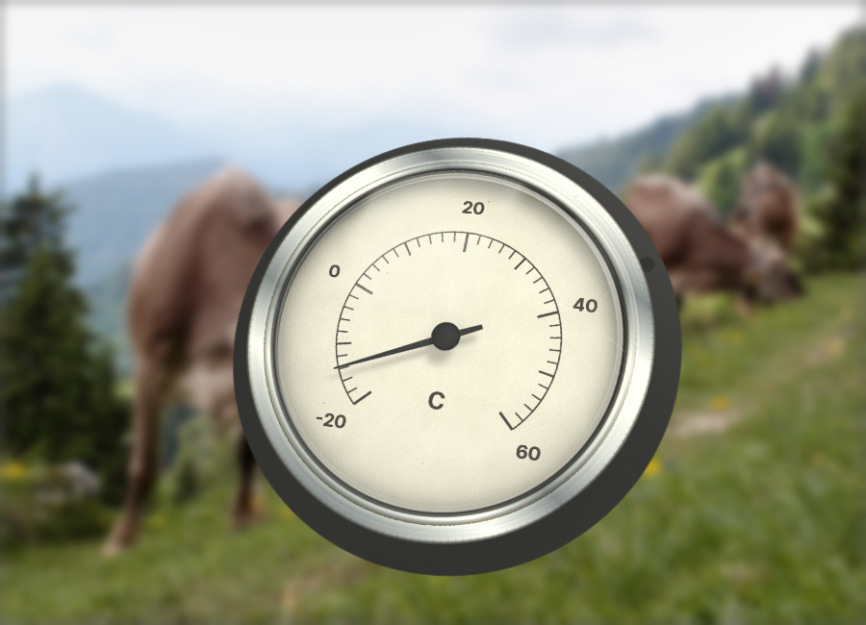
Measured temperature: -14,°C
